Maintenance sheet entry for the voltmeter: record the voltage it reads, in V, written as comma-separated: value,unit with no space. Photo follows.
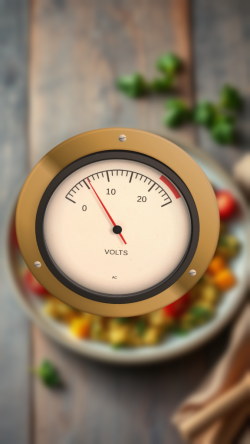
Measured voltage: 6,V
